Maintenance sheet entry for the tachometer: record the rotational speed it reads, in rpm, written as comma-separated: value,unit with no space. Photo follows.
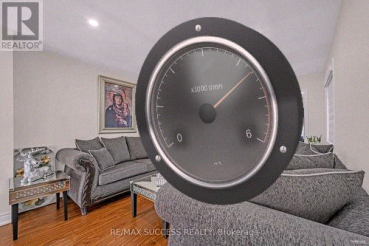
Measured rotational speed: 4400,rpm
